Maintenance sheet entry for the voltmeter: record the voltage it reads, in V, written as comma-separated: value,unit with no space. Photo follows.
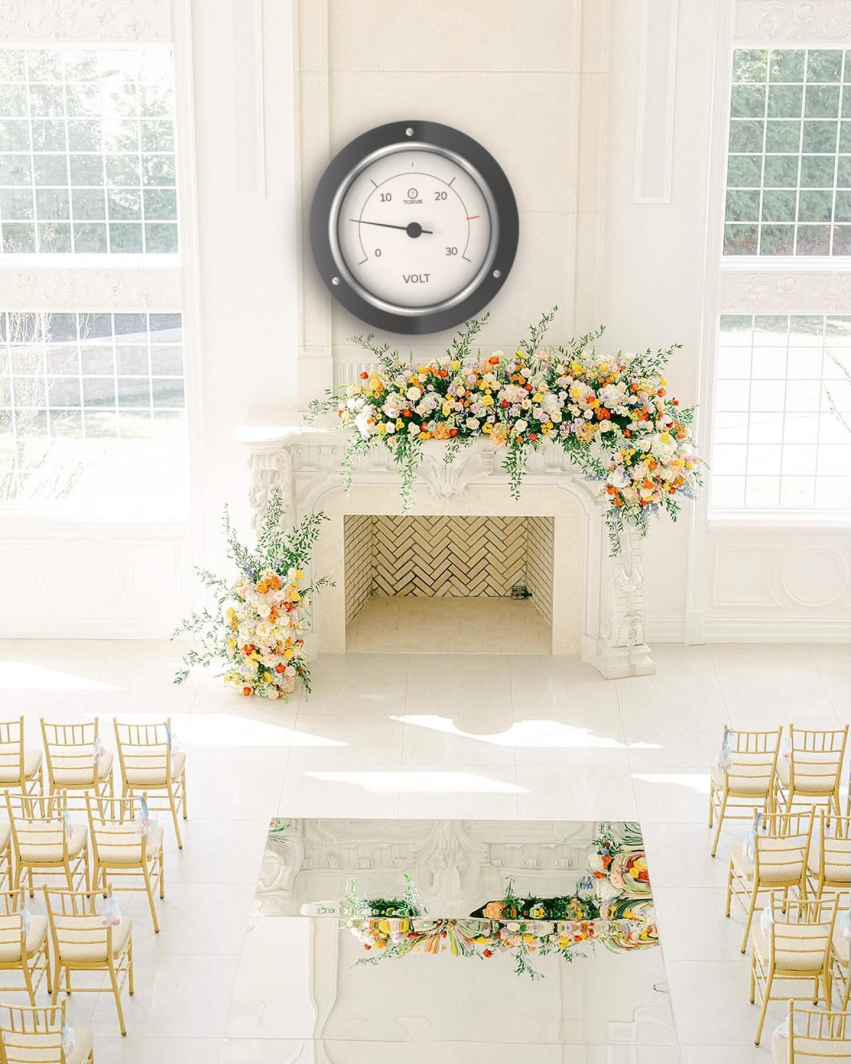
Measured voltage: 5,V
